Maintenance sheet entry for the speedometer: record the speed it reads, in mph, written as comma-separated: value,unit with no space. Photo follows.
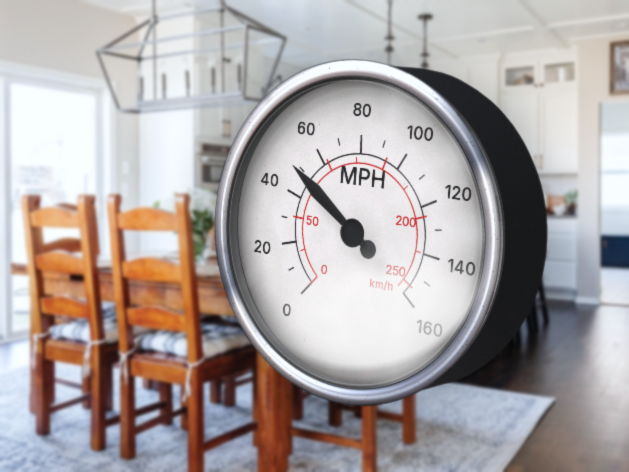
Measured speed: 50,mph
